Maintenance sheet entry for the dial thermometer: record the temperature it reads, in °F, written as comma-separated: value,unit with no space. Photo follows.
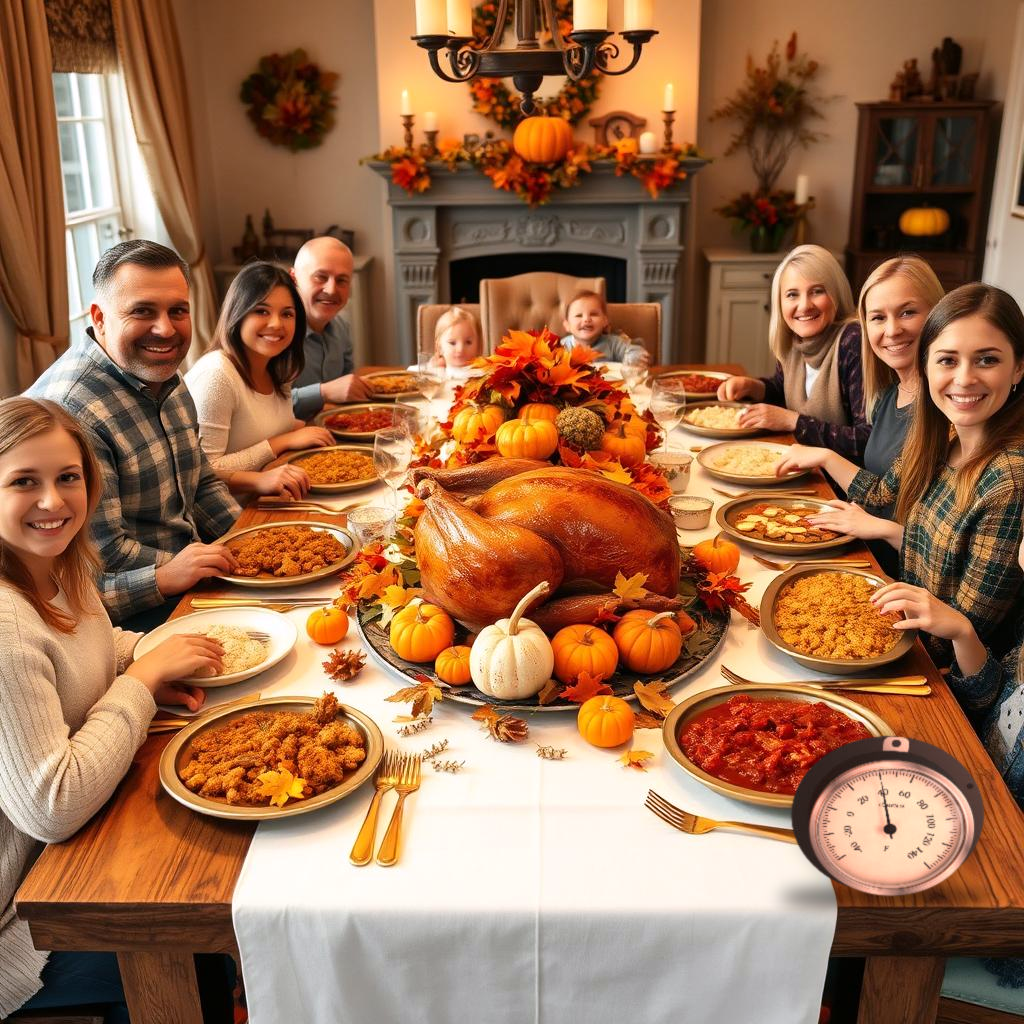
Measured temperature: 40,°F
